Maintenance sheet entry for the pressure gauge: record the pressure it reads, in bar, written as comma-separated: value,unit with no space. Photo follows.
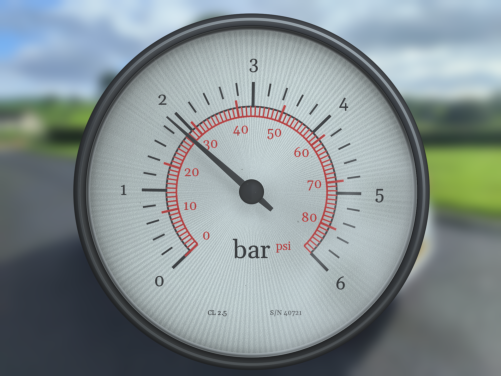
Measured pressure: 1.9,bar
